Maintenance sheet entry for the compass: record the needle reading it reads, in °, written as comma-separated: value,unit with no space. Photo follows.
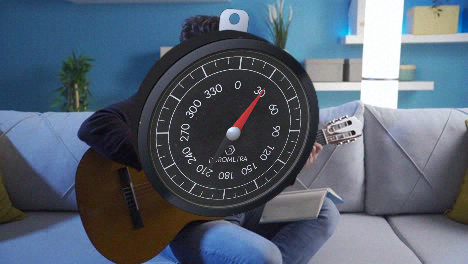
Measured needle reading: 30,°
